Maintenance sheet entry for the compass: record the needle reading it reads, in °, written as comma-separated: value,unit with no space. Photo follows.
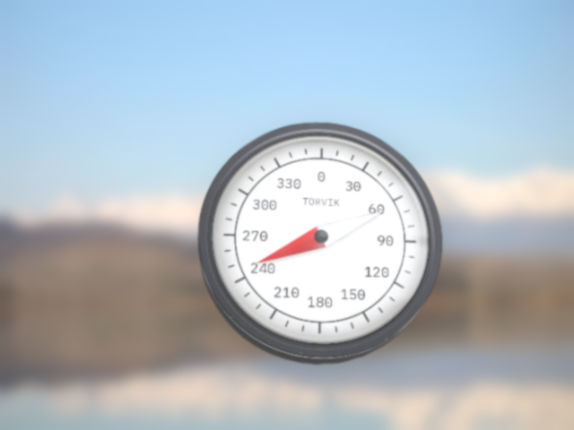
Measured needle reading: 245,°
